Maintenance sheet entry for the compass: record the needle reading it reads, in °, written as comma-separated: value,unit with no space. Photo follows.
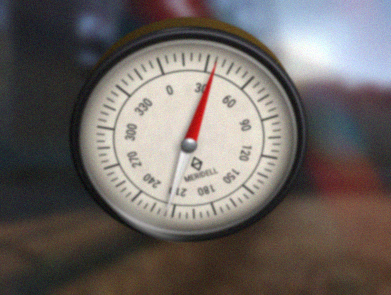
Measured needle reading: 35,°
